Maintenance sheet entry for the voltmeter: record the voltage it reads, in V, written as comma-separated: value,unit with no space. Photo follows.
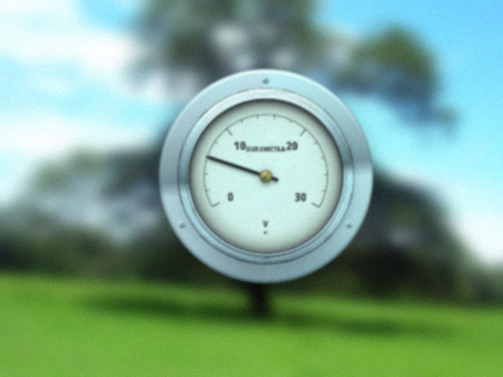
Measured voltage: 6,V
